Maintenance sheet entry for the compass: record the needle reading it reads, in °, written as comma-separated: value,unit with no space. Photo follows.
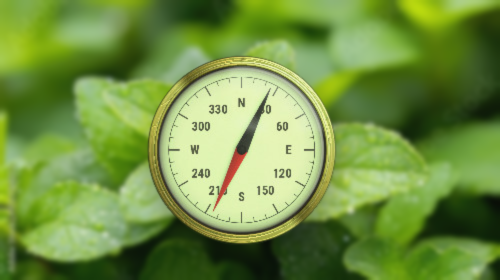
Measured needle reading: 205,°
